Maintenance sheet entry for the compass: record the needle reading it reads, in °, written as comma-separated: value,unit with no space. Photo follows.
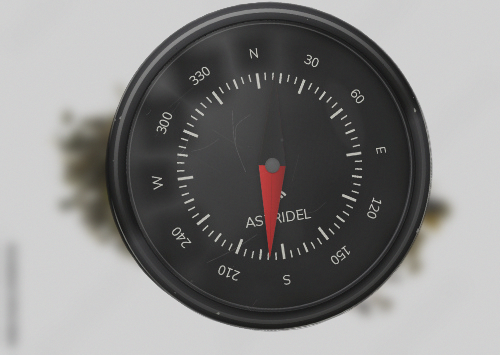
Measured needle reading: 190,°
